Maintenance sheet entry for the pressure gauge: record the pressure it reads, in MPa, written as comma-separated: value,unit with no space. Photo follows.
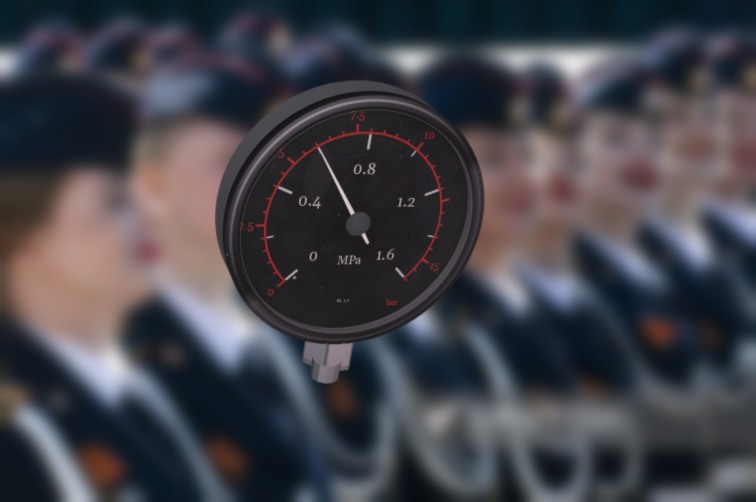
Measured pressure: 0.6,MPa
